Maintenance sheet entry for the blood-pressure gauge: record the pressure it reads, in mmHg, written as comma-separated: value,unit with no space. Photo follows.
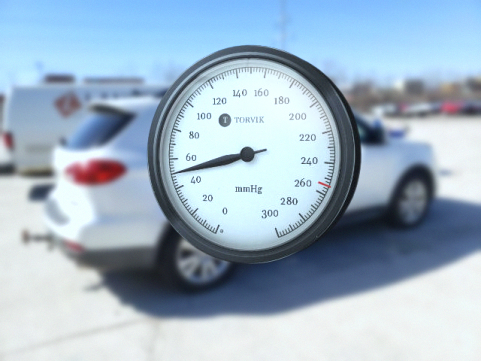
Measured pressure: 50,mmHg
